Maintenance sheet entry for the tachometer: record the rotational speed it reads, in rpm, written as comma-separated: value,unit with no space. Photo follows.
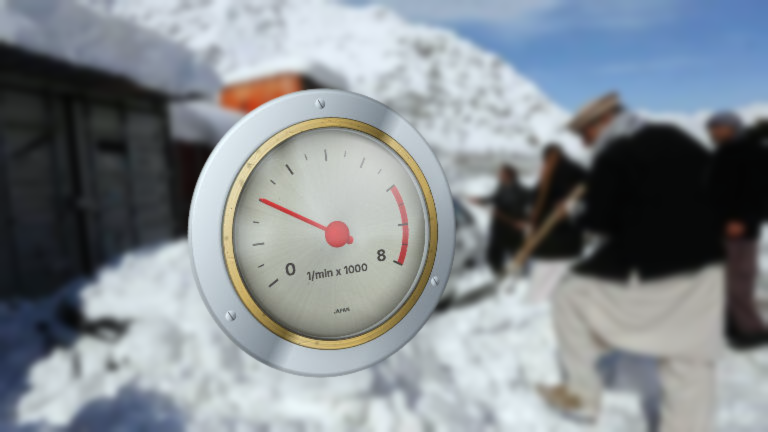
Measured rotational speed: 2000,rpm
